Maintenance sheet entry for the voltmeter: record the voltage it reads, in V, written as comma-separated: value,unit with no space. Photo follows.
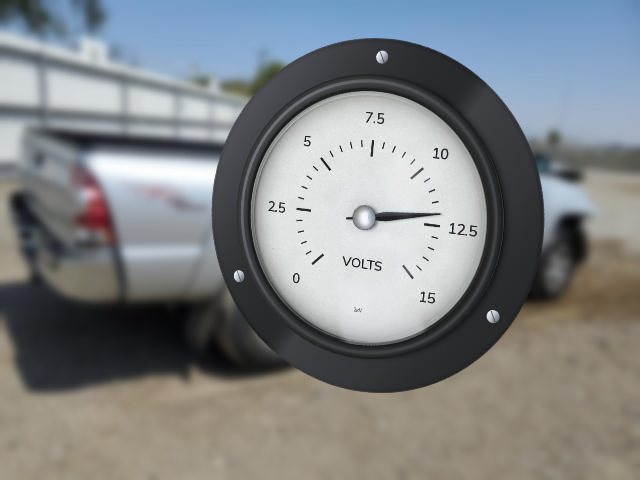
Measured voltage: 12,V
